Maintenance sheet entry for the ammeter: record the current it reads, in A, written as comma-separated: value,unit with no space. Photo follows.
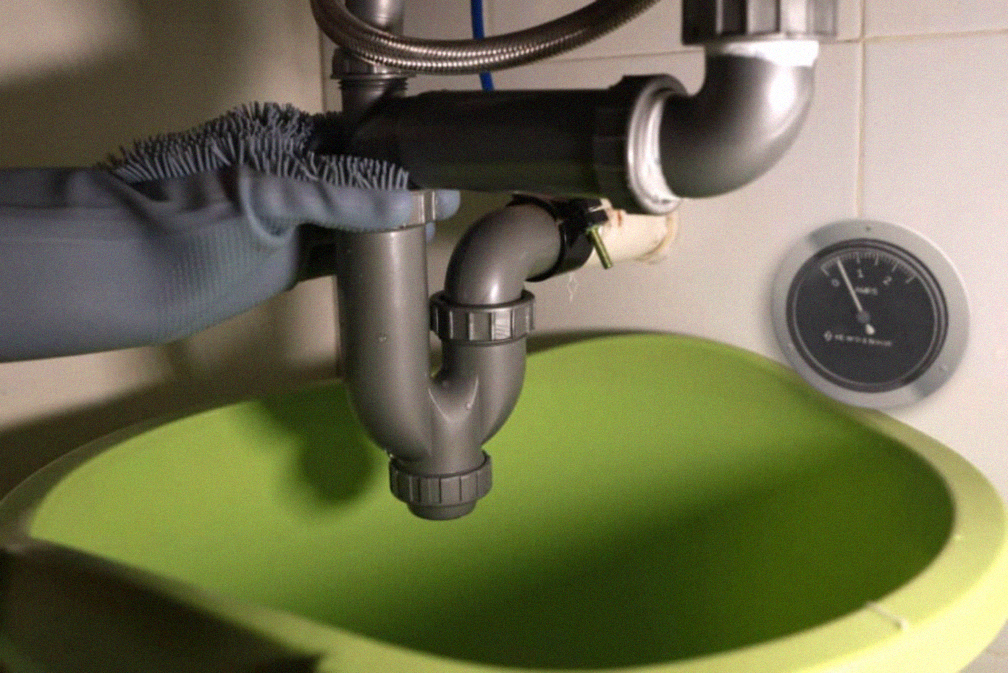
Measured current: 0.5,A
